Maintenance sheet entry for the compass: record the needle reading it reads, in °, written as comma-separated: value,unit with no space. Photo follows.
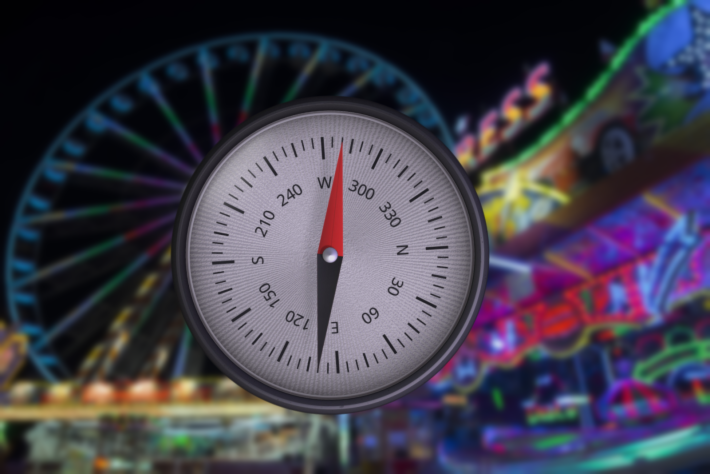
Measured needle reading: 280,°
